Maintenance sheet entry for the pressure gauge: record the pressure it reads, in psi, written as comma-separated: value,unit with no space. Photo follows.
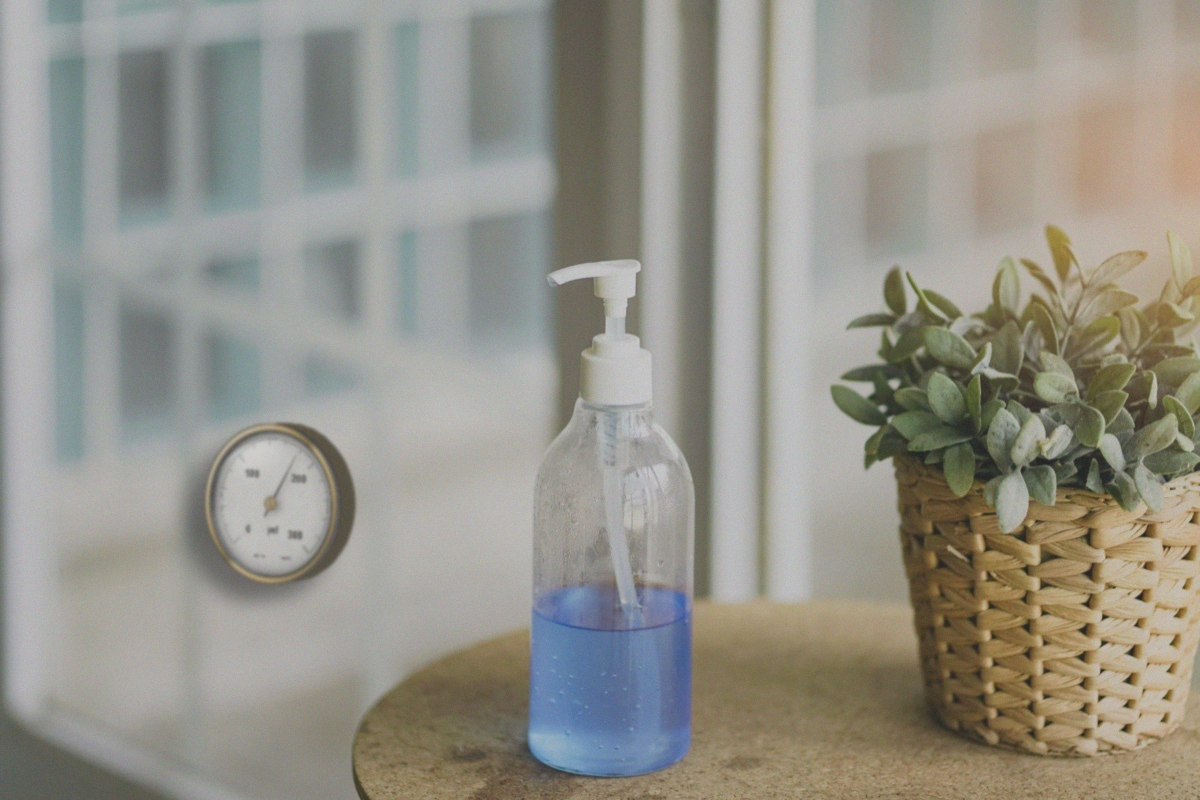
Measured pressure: 180,psi
